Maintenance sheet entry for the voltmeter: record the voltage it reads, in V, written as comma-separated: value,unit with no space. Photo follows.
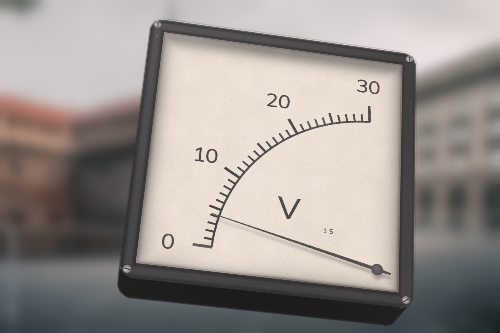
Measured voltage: 4,V
